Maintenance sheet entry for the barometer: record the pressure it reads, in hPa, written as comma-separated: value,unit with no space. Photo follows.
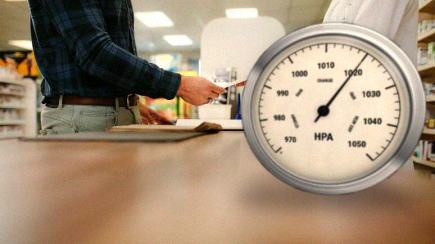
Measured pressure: 1020,hPa
